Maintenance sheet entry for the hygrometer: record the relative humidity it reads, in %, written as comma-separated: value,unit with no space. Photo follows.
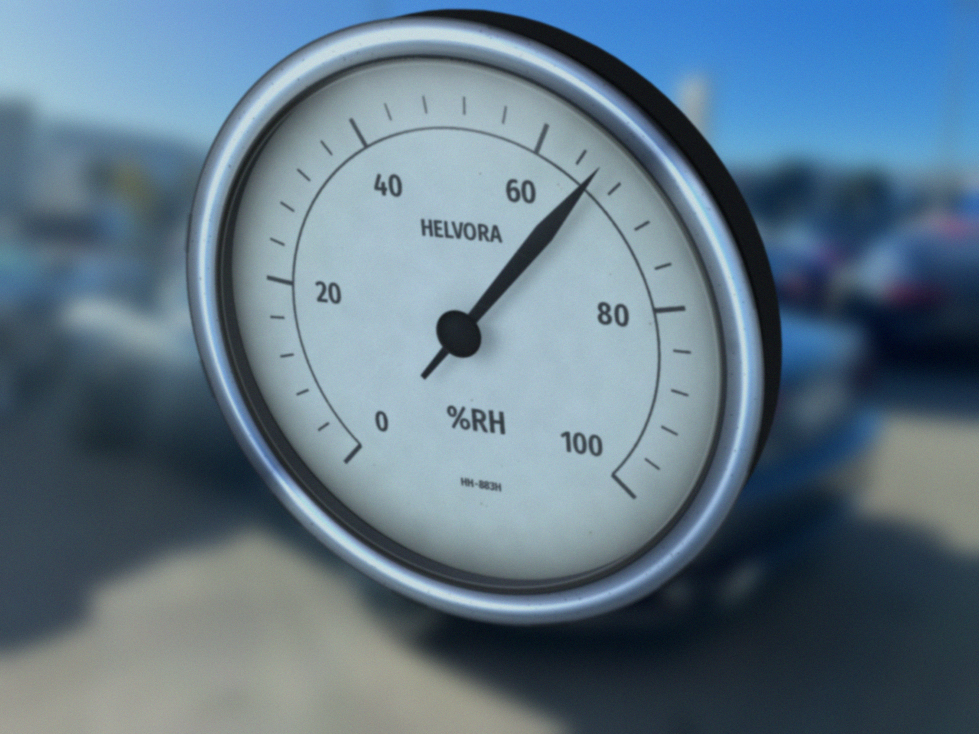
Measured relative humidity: 66,%
